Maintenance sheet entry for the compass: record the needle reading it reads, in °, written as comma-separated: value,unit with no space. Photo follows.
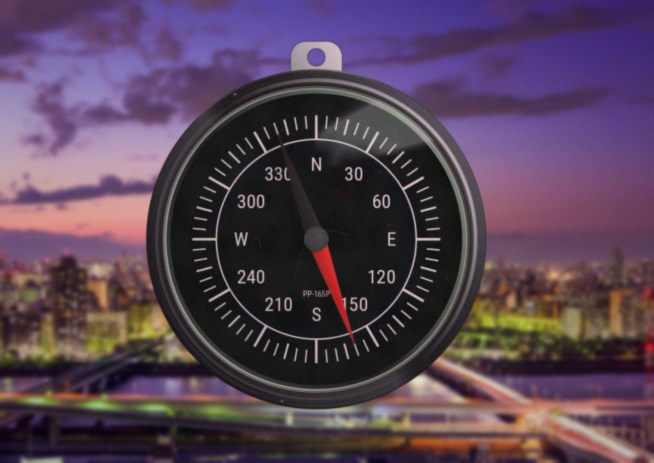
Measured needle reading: 160,°
